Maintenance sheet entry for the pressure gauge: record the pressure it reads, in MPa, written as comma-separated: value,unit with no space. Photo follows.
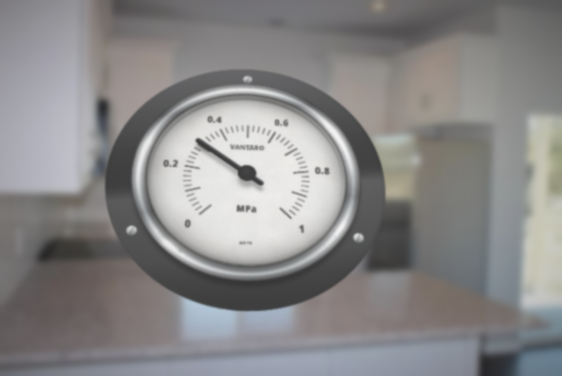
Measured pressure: 0.3,MPa
